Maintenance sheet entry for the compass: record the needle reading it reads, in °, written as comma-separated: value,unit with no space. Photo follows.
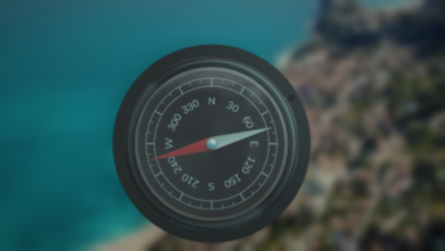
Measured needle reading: 255,°
